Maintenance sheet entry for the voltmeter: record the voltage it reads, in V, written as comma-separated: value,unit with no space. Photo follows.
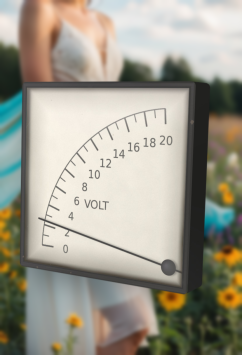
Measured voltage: 2.5,V
